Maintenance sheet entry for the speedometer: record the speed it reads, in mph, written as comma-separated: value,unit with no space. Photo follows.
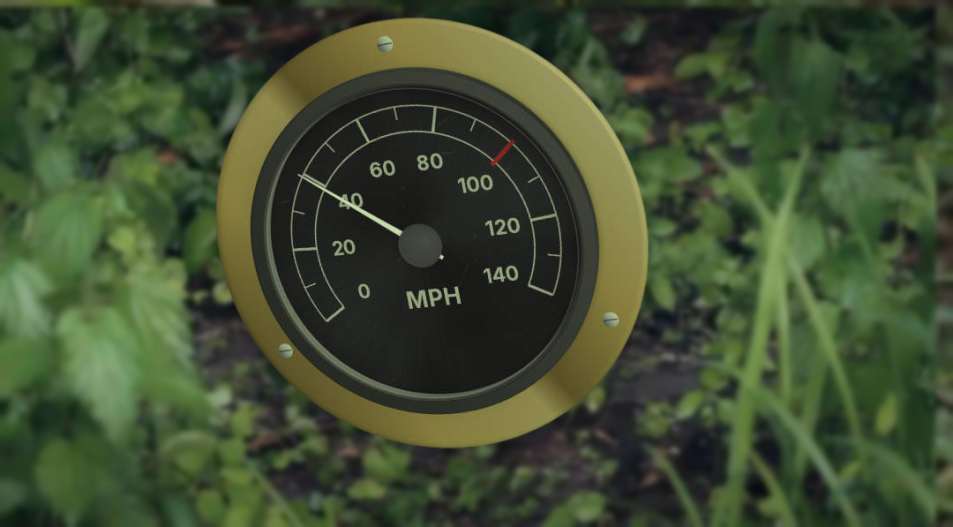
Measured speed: 40,mph
